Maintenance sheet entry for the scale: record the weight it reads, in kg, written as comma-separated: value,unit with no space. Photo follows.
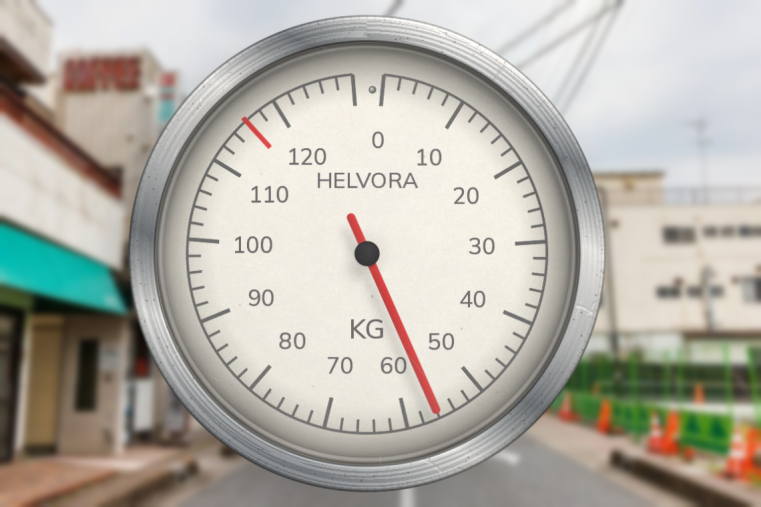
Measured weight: 56,kg
